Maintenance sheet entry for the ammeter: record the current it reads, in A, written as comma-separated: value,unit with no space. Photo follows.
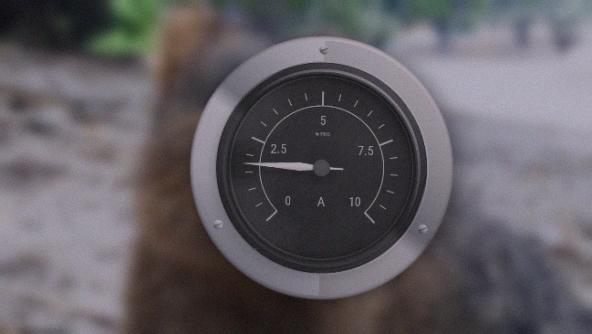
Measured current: 1.75,A
